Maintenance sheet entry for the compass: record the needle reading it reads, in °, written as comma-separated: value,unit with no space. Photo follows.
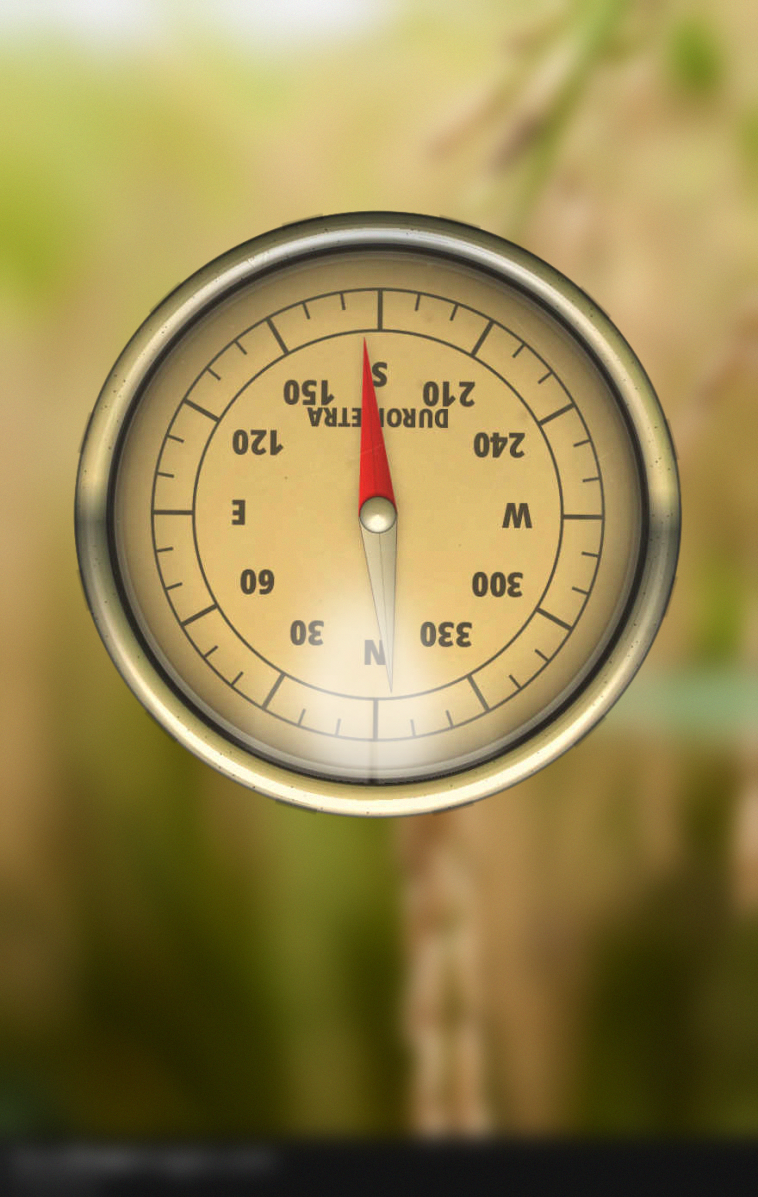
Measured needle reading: 175,°
